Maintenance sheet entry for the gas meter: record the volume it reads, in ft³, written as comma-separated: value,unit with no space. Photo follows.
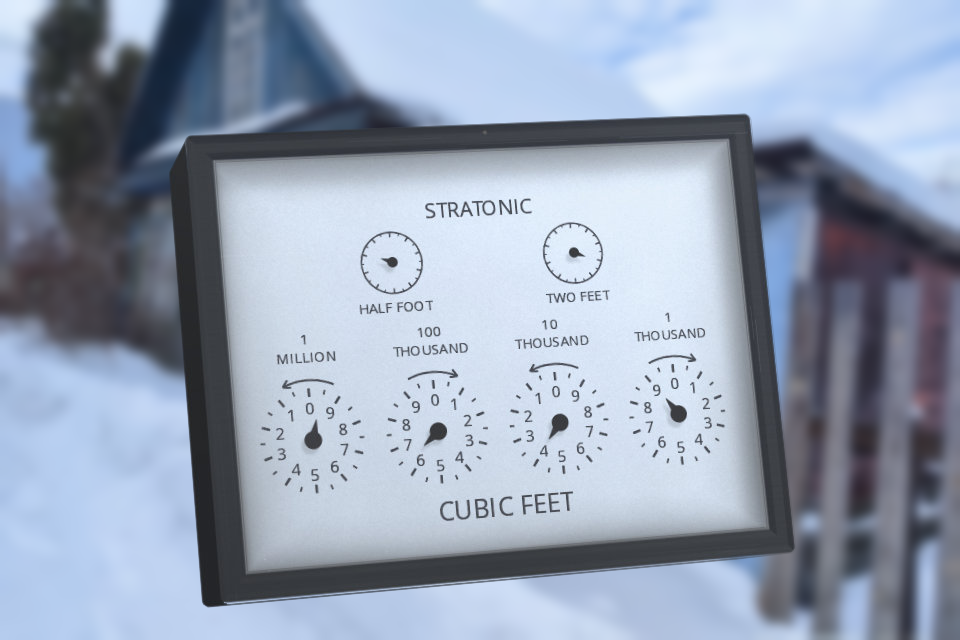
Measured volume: 963900,ft³
